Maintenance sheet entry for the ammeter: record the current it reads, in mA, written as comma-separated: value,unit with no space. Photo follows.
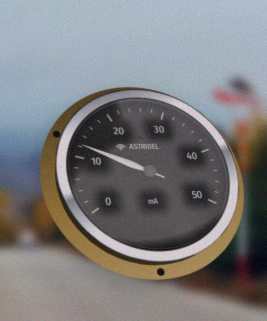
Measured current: 12,mA
